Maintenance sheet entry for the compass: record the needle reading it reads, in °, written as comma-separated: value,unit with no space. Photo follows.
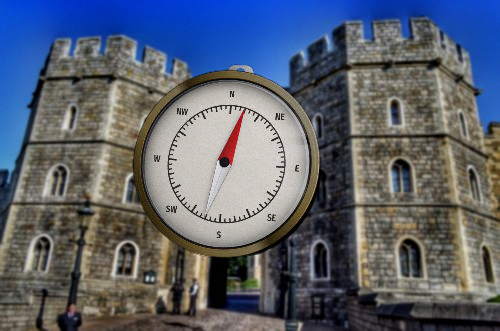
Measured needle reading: 15,°
